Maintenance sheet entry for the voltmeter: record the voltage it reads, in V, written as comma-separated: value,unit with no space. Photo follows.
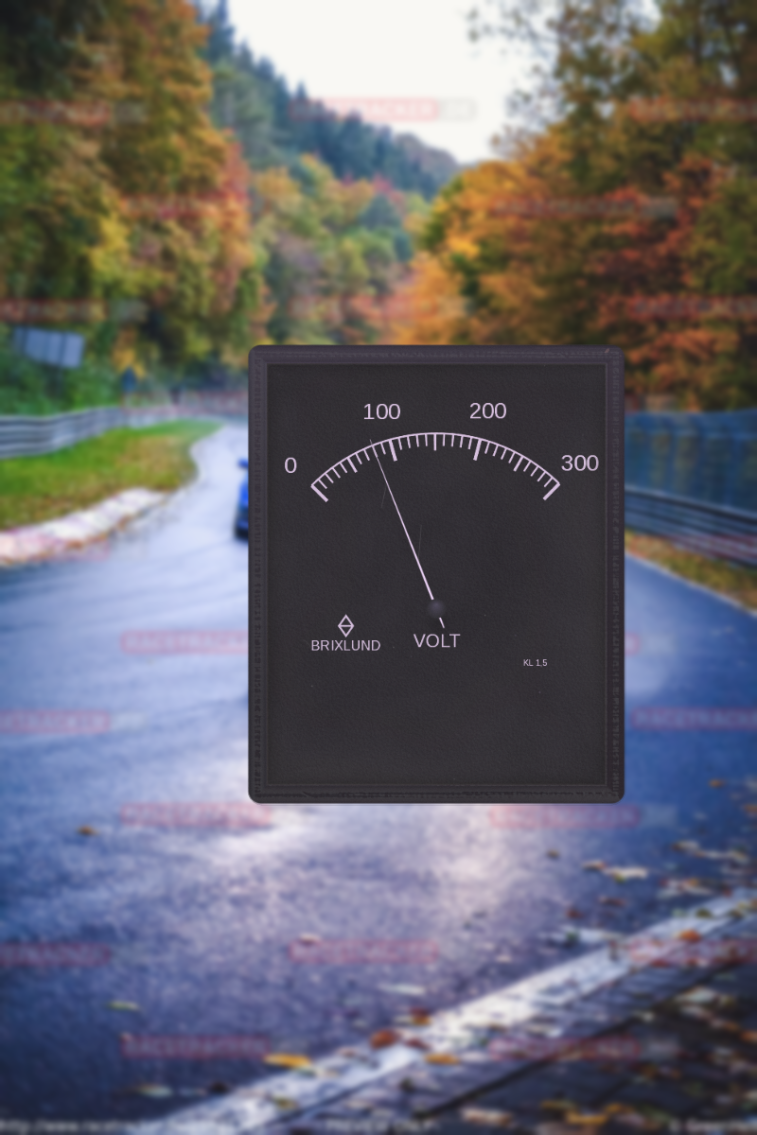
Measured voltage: 80,V
